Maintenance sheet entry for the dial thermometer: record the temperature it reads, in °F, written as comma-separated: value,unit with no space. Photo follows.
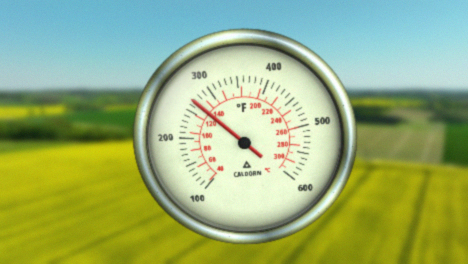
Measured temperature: 270,°F
